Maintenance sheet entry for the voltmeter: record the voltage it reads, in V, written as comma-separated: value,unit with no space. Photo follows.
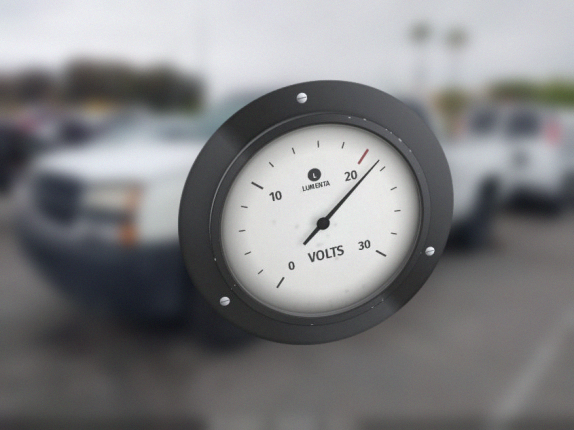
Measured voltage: 21,V
